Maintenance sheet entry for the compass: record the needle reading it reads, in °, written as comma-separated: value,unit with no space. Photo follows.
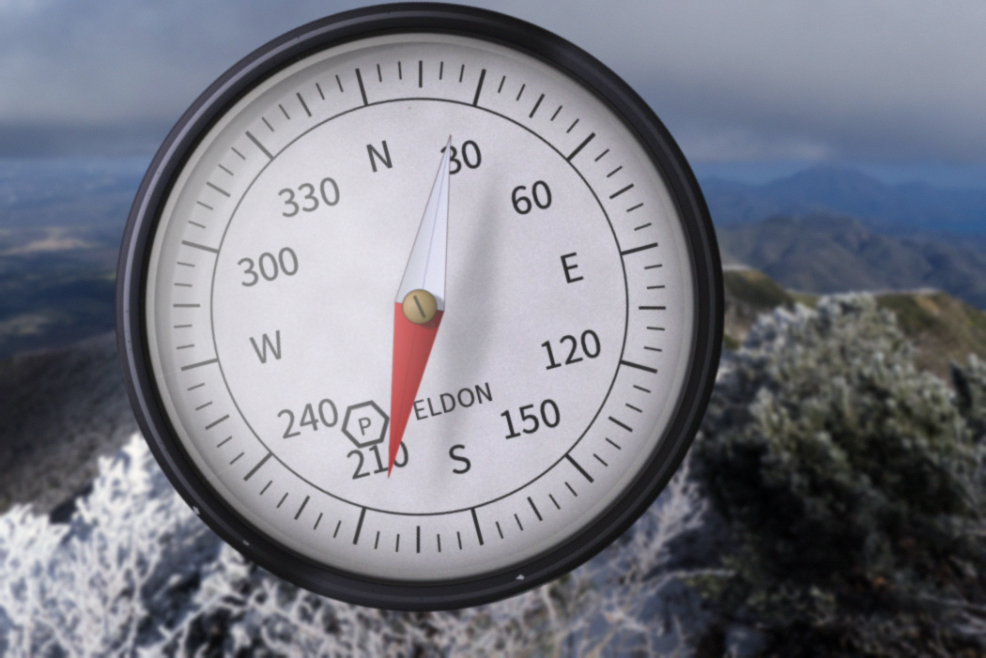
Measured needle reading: 205,°
